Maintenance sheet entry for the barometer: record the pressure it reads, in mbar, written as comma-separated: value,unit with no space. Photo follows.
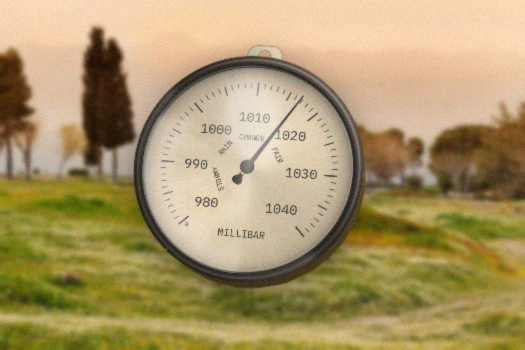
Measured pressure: 1017,mbar
